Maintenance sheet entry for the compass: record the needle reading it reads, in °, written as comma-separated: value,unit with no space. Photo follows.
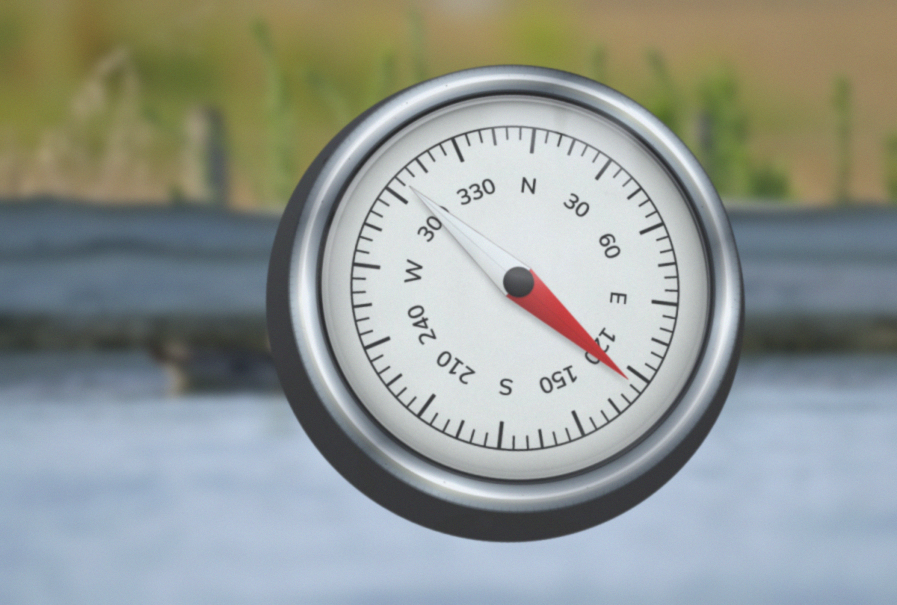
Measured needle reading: 125,°
